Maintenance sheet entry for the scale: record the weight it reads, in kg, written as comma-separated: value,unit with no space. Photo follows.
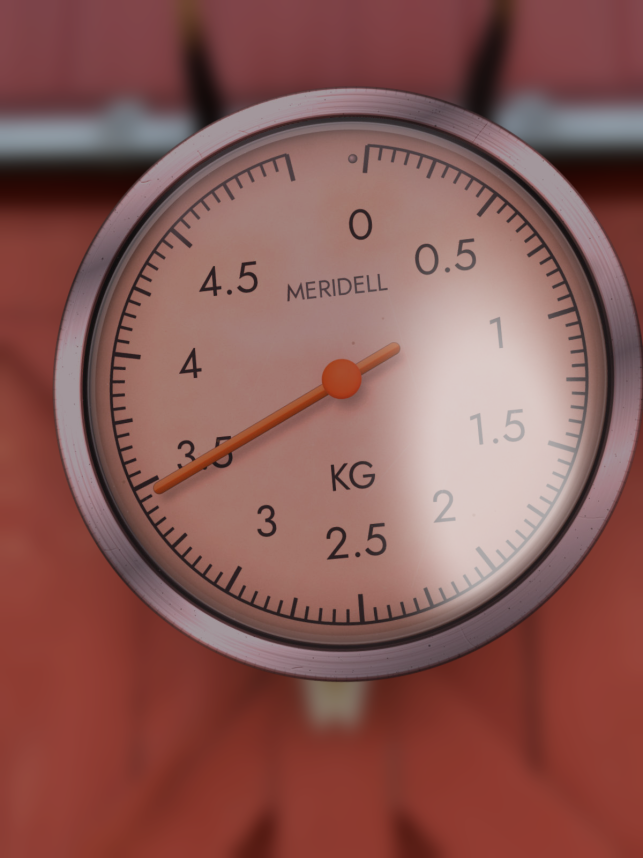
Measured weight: 3.45,kg
